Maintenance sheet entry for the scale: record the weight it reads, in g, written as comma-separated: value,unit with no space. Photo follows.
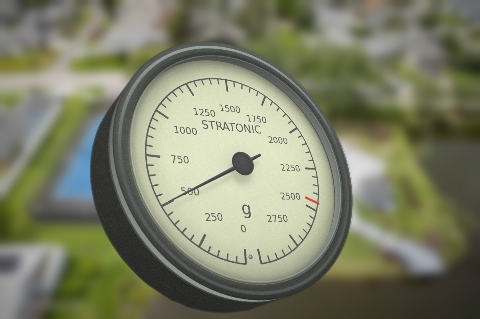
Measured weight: 500,g
